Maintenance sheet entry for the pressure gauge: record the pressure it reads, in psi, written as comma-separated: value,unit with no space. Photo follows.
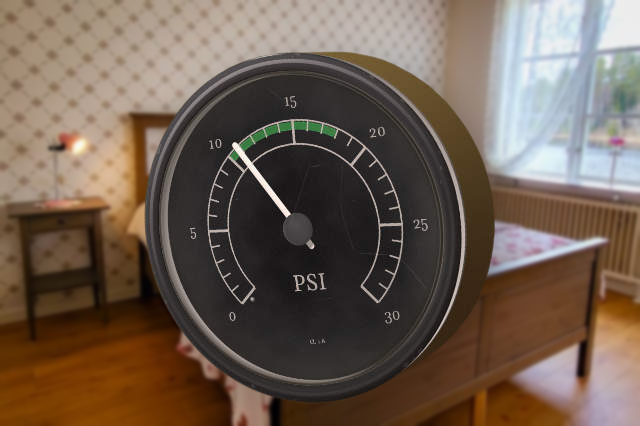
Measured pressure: 11,psi
